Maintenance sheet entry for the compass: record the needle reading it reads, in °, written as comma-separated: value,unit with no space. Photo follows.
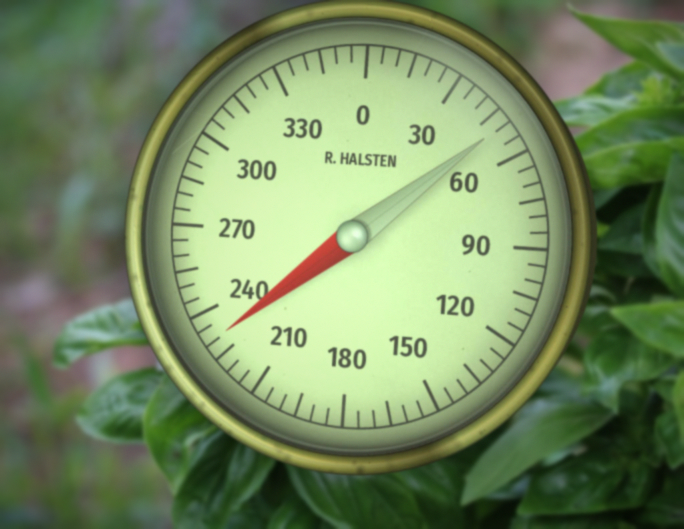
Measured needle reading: 230,°
